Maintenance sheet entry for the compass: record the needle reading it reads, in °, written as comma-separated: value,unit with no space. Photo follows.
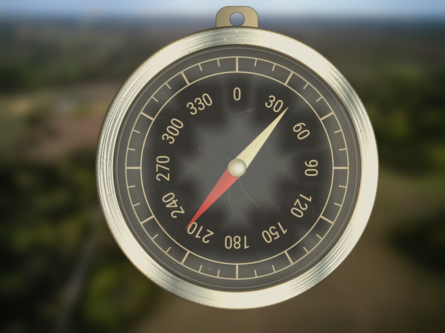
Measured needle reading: 220,°
